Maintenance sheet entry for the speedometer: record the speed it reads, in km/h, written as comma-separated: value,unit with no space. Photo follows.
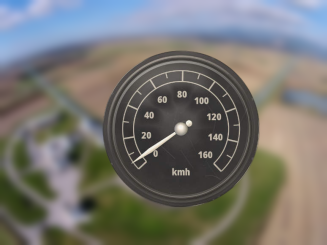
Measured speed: 5,km/h
